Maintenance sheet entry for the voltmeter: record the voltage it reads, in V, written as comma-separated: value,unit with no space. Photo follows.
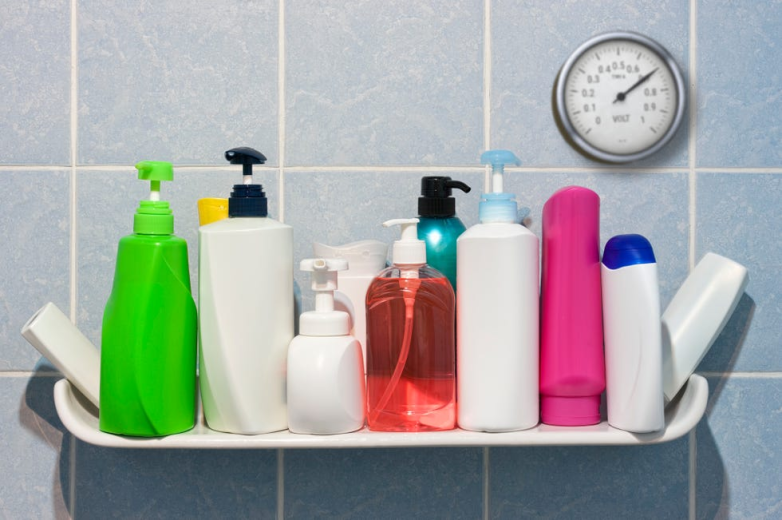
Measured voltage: 0.7,V
